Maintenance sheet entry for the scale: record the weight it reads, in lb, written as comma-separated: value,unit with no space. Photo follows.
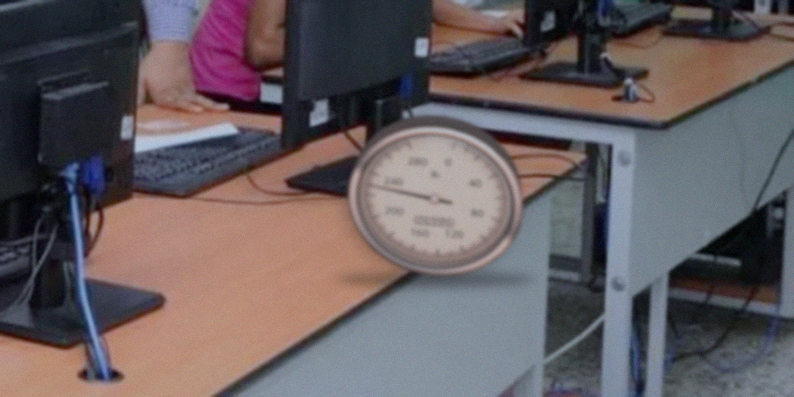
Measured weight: 230,lb
